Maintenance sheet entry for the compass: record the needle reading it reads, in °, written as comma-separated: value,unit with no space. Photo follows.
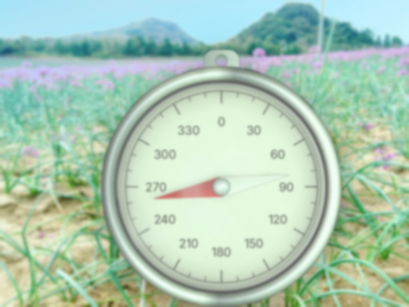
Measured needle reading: 260,°
